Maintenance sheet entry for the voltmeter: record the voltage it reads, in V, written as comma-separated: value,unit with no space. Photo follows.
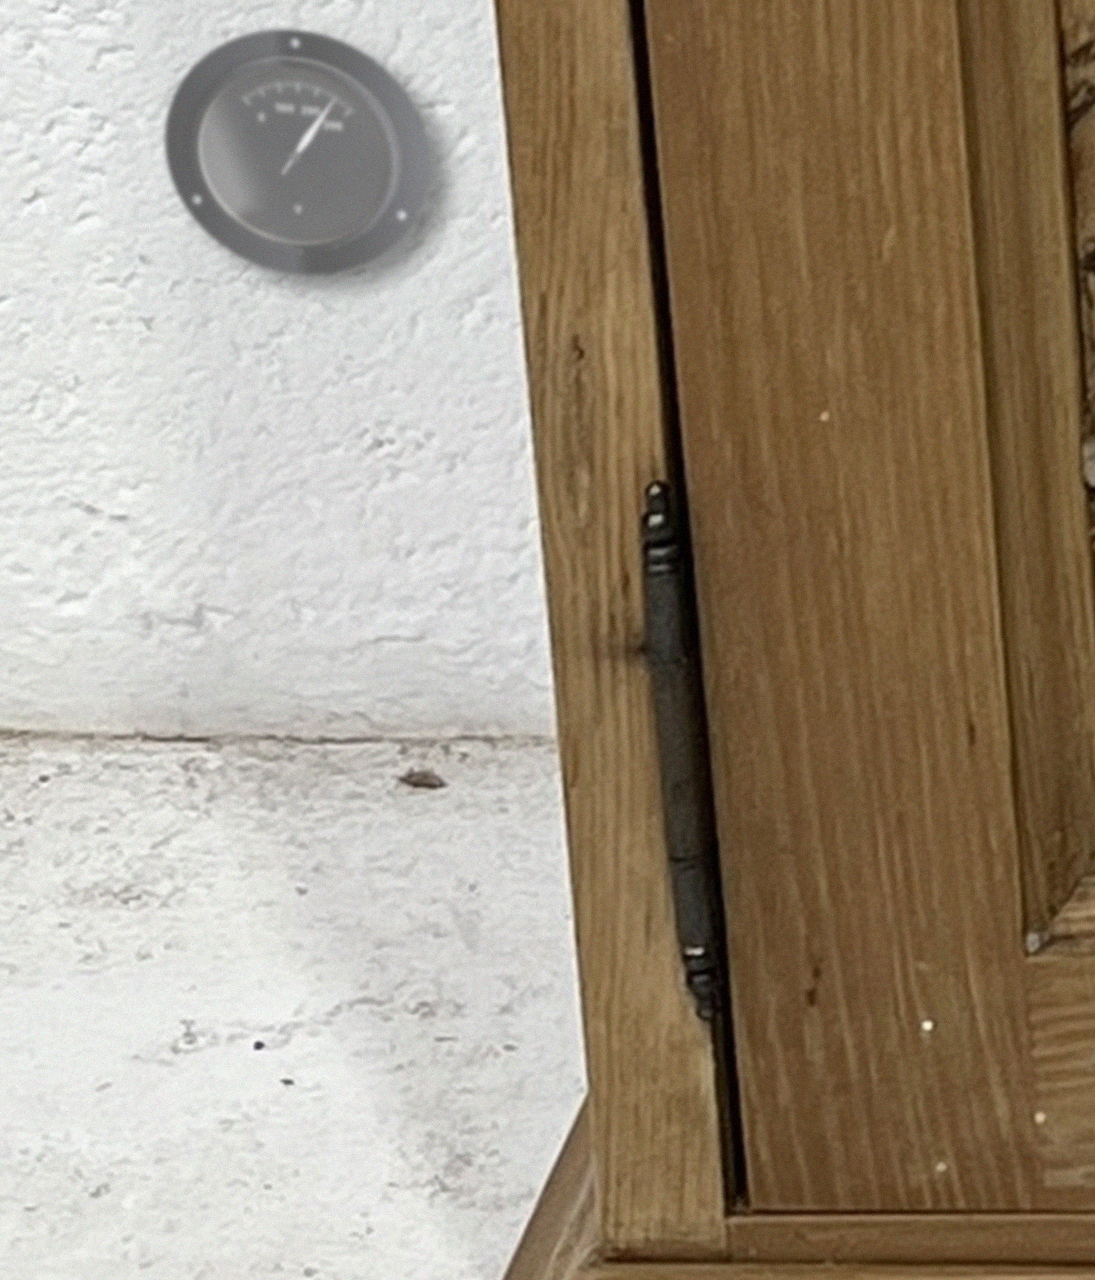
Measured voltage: 250,V
